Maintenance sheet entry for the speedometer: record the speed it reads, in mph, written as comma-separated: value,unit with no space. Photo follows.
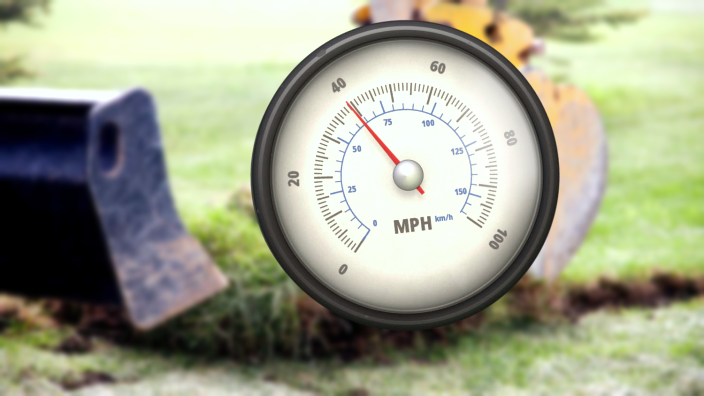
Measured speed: 39,mph
